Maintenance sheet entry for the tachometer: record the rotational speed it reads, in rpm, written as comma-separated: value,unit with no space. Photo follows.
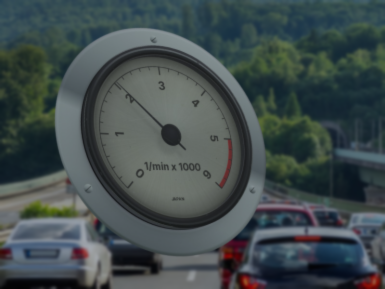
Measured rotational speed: 2000,rpm
